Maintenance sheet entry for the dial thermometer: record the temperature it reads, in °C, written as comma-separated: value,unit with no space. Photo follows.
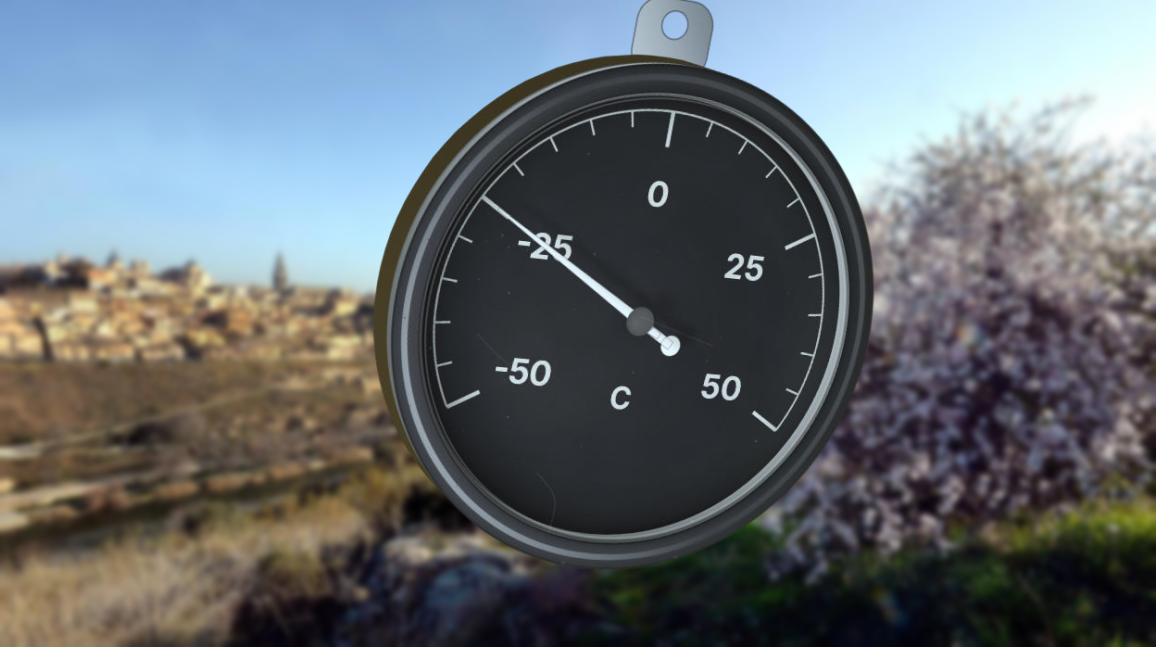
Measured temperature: -25,°C
